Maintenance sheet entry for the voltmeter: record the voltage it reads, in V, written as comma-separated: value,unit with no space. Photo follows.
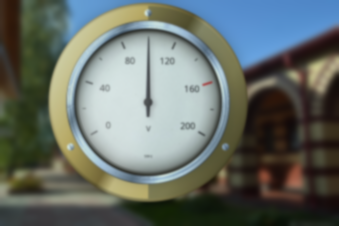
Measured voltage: 100,V
